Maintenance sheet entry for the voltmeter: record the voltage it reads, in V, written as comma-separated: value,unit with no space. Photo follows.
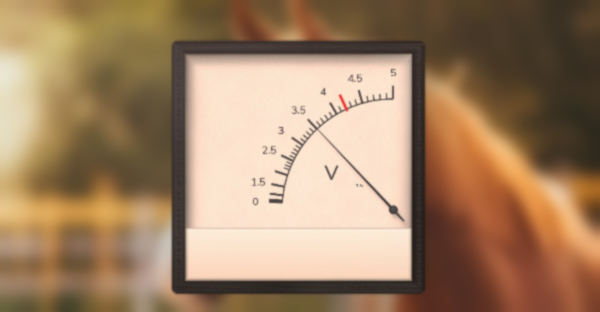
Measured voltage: 3.5,V
